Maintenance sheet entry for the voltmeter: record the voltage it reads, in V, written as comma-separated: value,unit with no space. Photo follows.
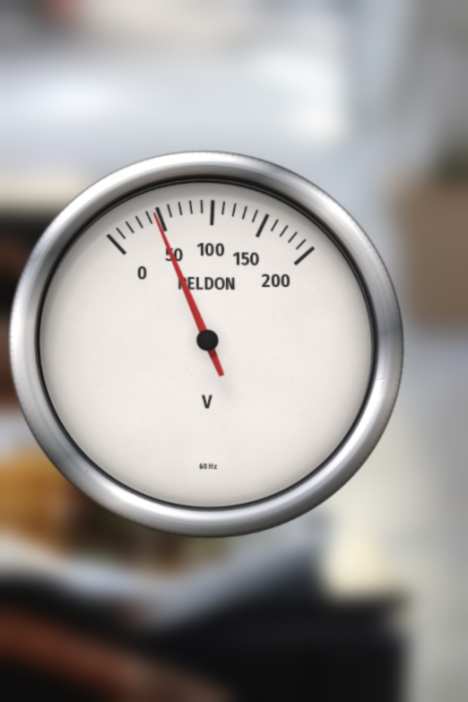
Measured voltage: 45,V
